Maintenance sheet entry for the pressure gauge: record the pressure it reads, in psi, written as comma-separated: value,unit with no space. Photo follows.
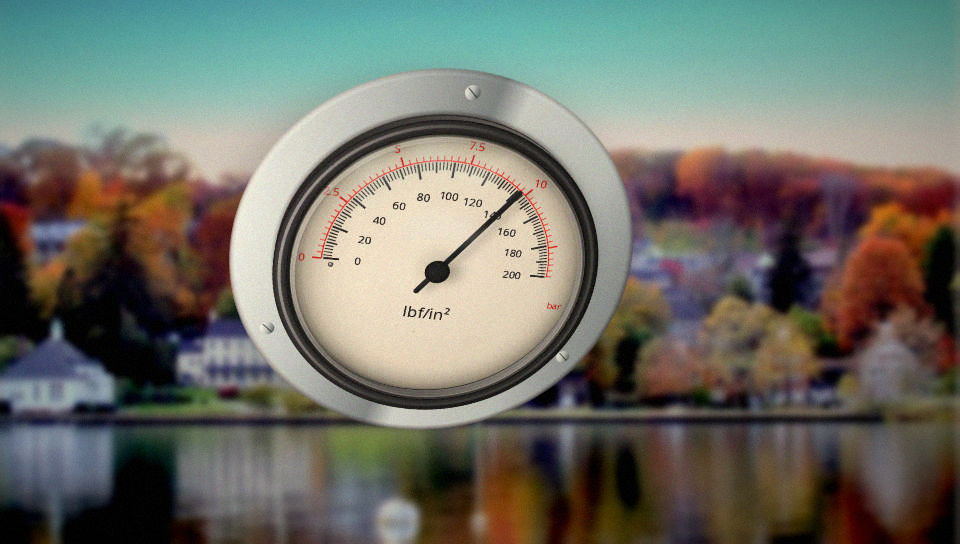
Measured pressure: 140,psi
